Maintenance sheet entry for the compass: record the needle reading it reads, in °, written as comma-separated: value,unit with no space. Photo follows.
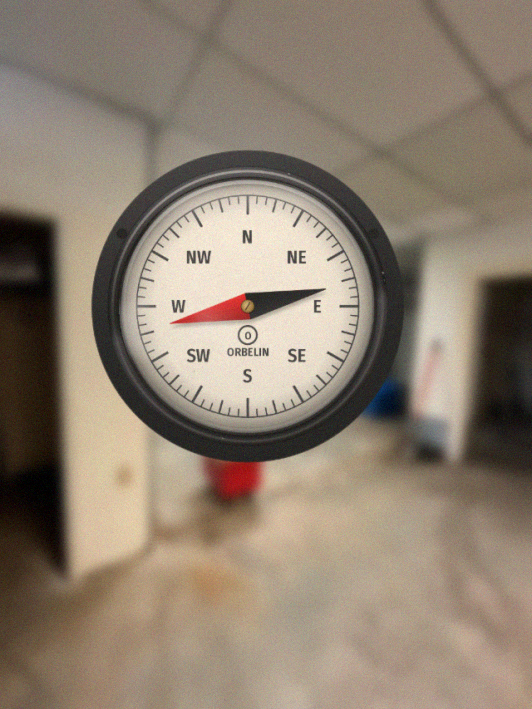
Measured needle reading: 257.5,°
